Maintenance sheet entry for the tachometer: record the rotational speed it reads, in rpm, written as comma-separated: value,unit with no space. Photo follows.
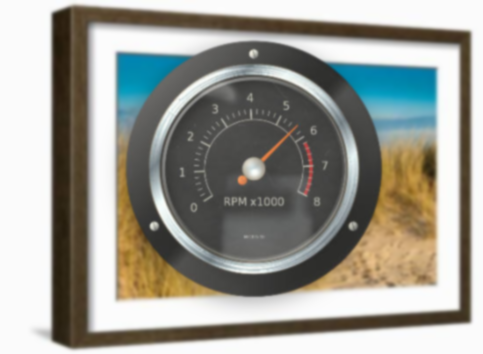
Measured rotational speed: 5600,rpm
